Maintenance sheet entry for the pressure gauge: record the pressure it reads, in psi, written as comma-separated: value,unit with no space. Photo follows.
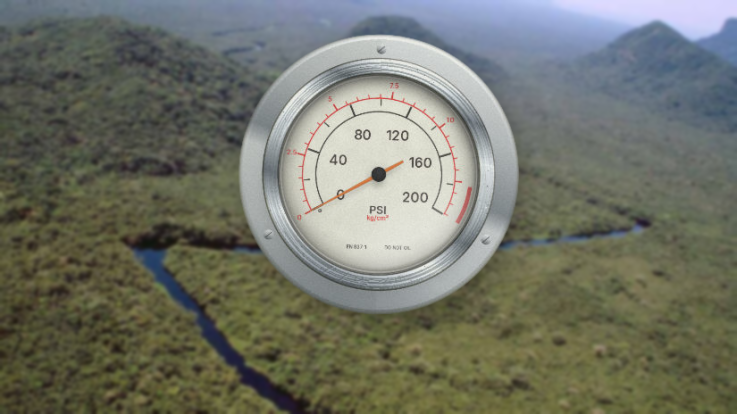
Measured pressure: 0,psi
